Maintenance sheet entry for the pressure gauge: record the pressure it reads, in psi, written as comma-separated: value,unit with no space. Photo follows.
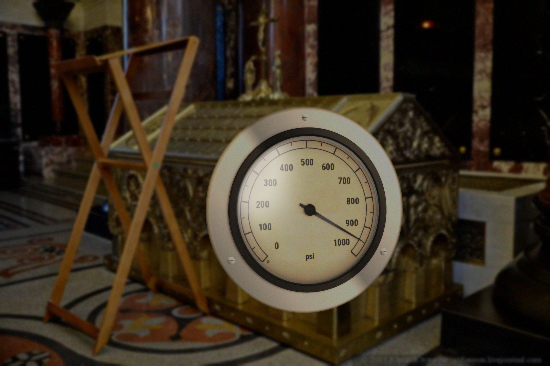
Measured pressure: 950,psi
